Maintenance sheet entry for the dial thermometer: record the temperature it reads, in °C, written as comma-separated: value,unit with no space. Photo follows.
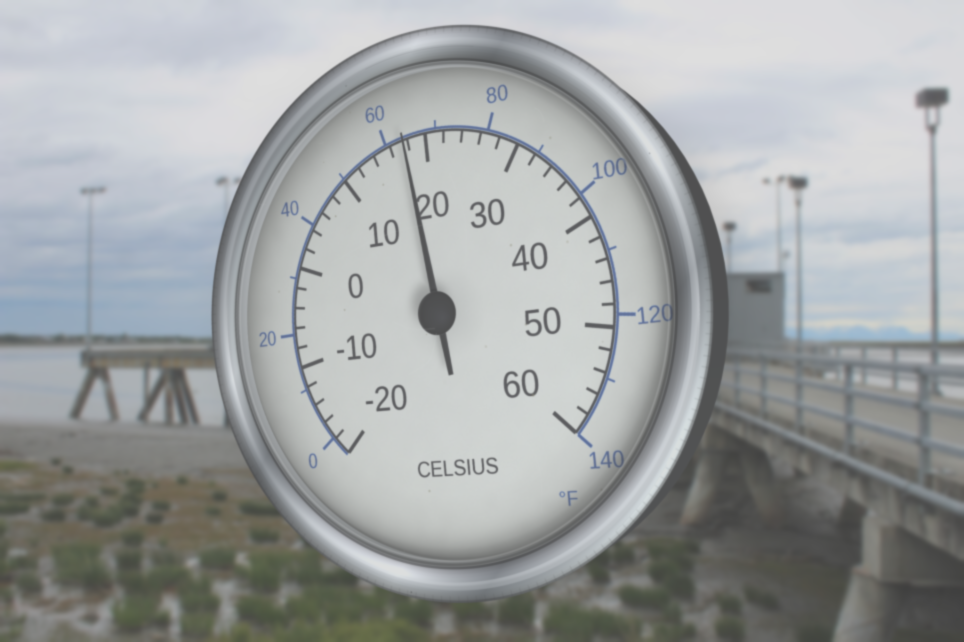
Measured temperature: 18,°C
